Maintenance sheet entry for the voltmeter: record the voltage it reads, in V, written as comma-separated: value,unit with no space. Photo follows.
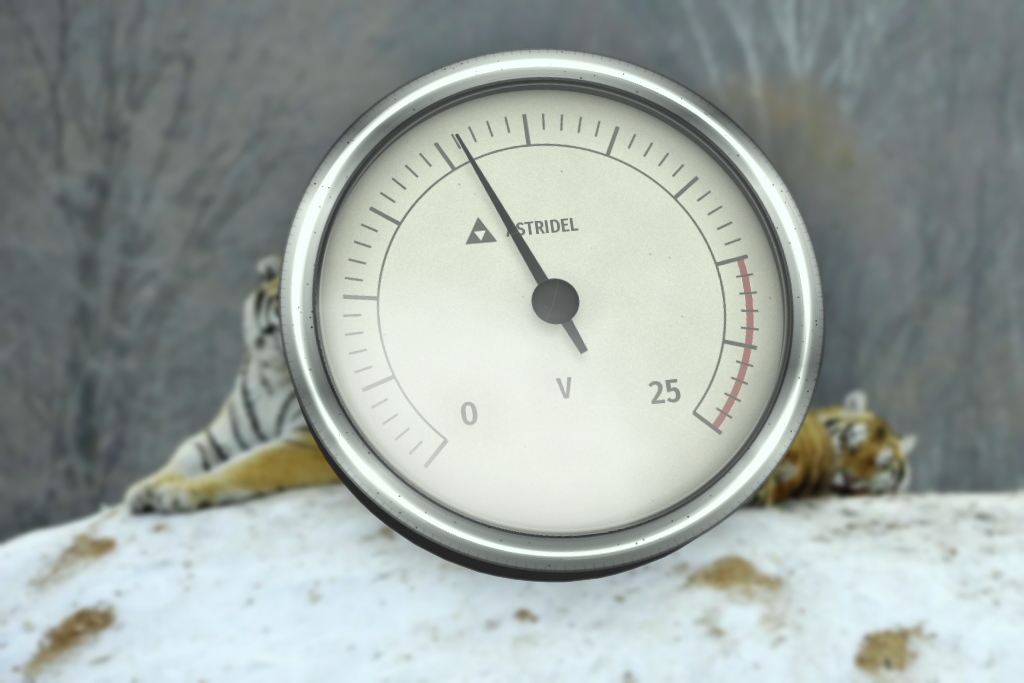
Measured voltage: 10.5,V
